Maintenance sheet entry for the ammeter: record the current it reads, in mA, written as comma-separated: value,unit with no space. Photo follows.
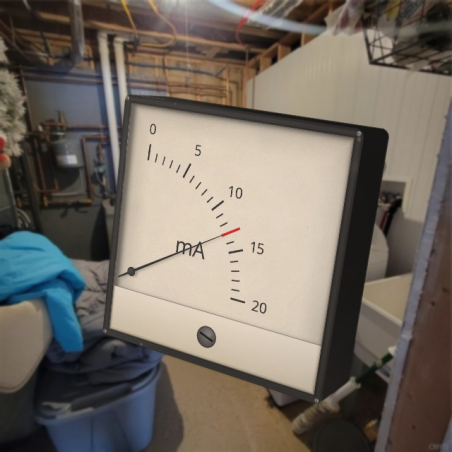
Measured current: 13,mA
